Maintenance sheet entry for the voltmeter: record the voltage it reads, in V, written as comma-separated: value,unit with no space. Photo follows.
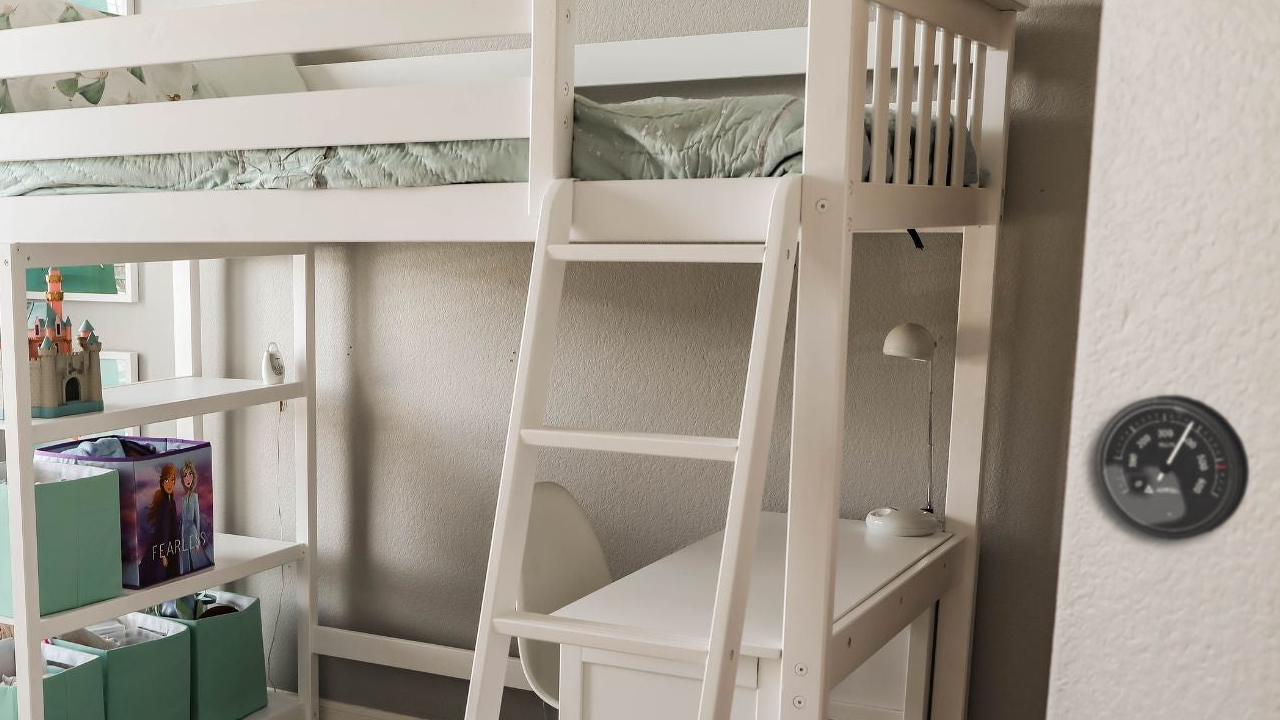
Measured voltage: 380,V
